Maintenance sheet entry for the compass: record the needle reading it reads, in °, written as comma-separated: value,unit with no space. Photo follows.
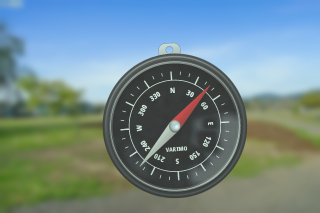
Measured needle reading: 45,°
